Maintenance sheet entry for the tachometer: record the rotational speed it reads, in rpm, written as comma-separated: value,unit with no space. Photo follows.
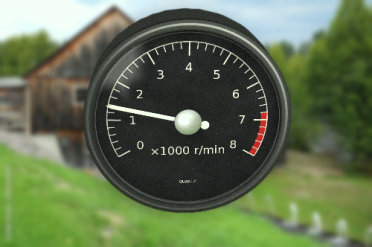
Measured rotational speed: 1400,rpm
